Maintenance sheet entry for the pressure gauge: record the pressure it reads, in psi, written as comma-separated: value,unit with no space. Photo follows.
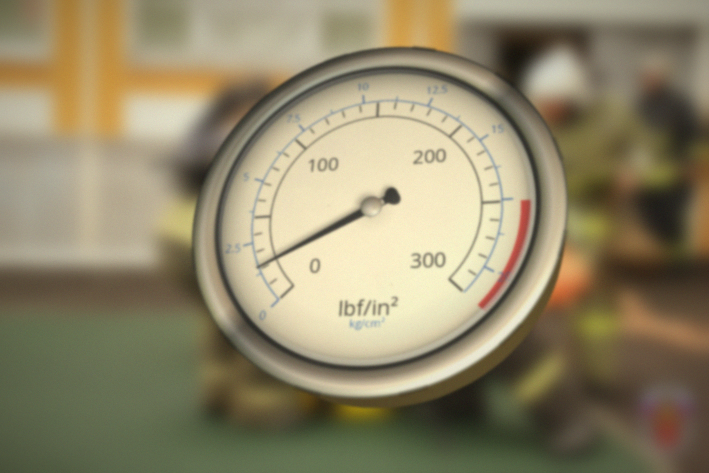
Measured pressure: 20,psi
